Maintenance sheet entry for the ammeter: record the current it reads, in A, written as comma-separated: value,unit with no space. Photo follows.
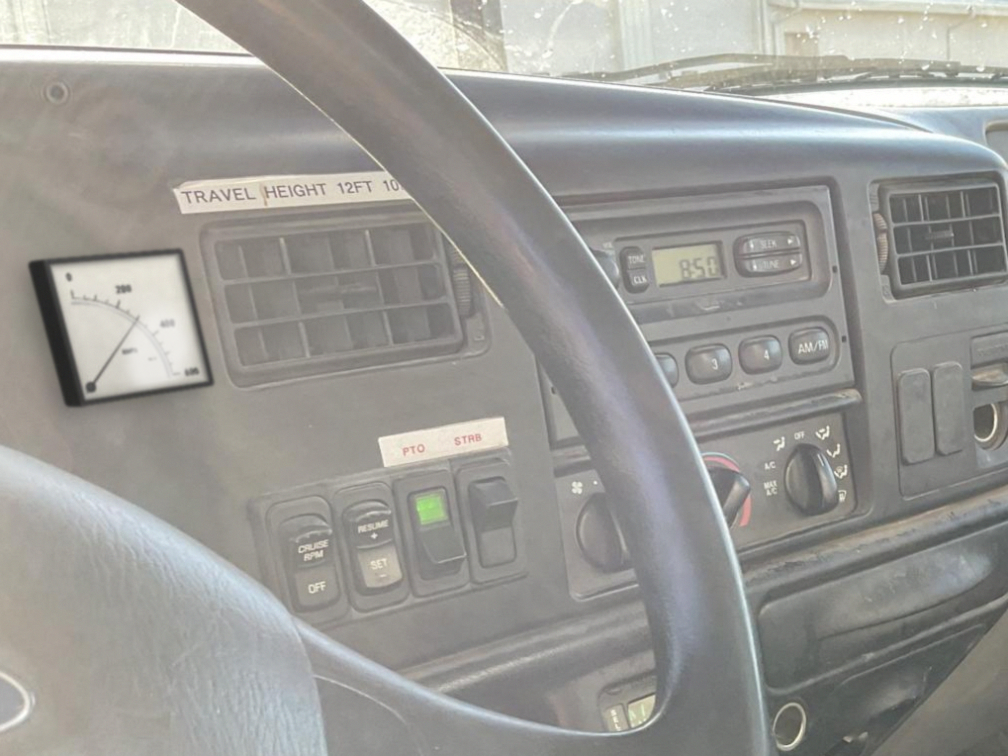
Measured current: 300,A
